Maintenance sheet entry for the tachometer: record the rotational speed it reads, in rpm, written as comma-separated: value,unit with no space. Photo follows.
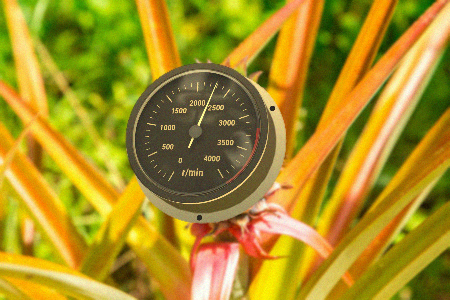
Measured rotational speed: 2300,rpm
